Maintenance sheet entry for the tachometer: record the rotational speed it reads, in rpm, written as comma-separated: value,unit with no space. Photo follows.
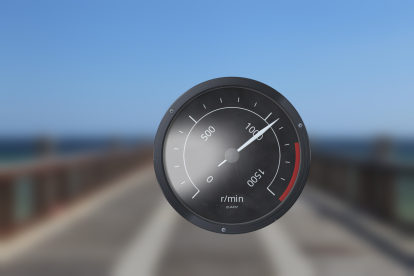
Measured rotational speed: 1050,rpm
